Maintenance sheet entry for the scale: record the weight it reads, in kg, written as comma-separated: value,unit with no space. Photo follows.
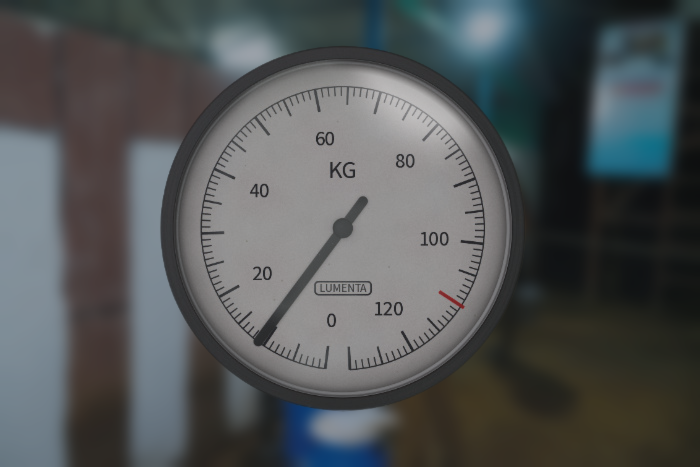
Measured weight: 11,kg
